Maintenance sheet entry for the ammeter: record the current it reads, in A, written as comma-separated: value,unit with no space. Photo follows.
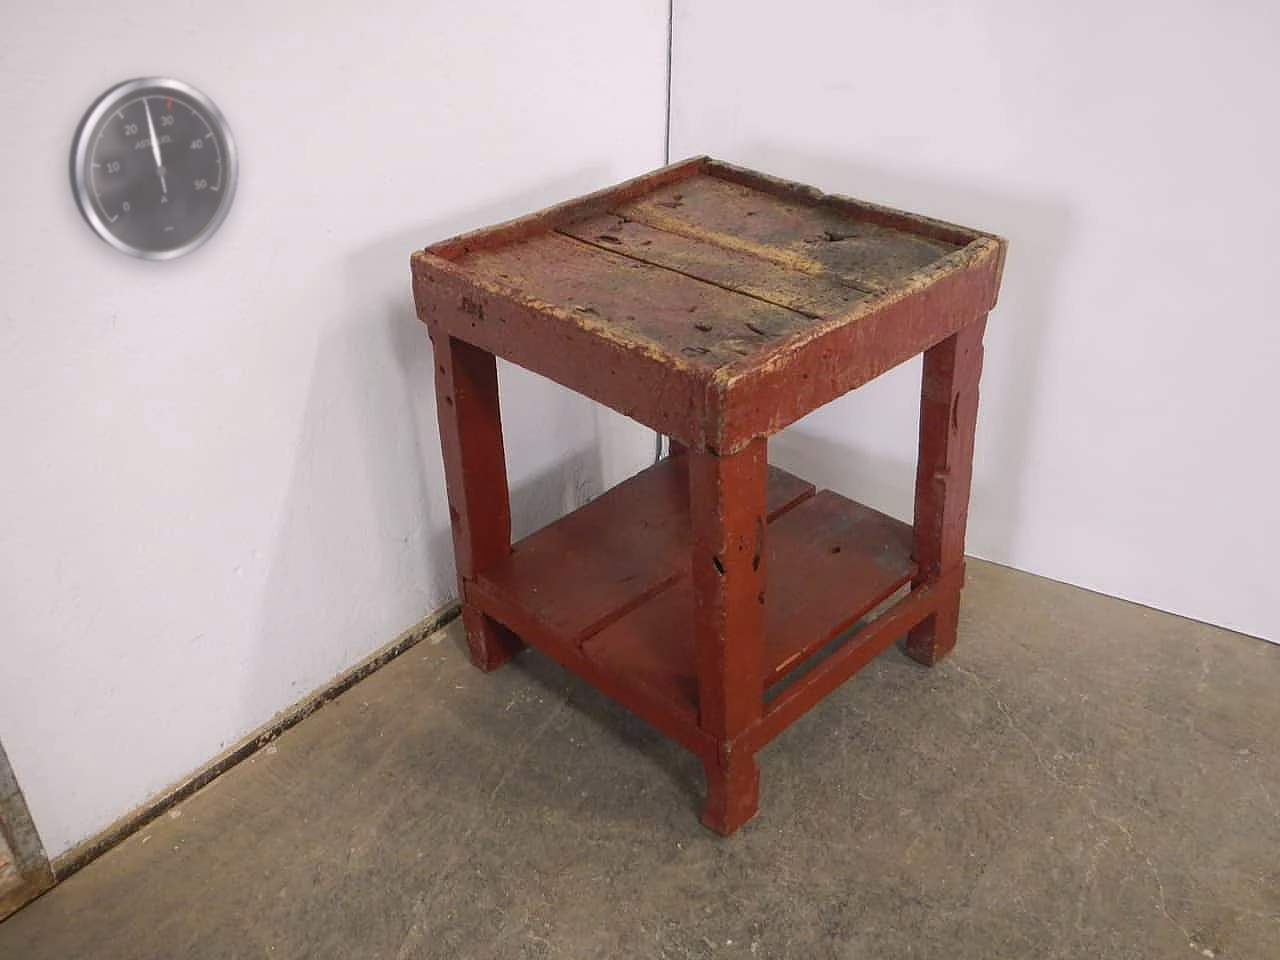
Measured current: 25,A
